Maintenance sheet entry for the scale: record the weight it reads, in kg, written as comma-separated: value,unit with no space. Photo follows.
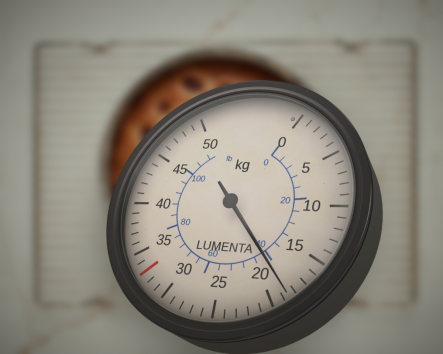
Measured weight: 18.5,kg
